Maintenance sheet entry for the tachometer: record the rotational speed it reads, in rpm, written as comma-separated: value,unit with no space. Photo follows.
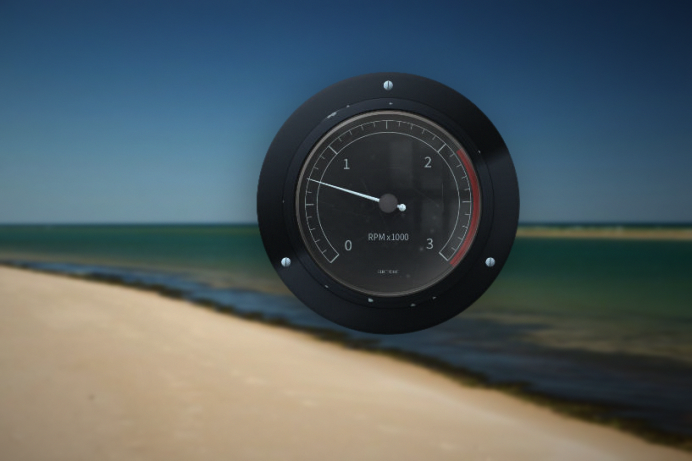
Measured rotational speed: 700,rpm
